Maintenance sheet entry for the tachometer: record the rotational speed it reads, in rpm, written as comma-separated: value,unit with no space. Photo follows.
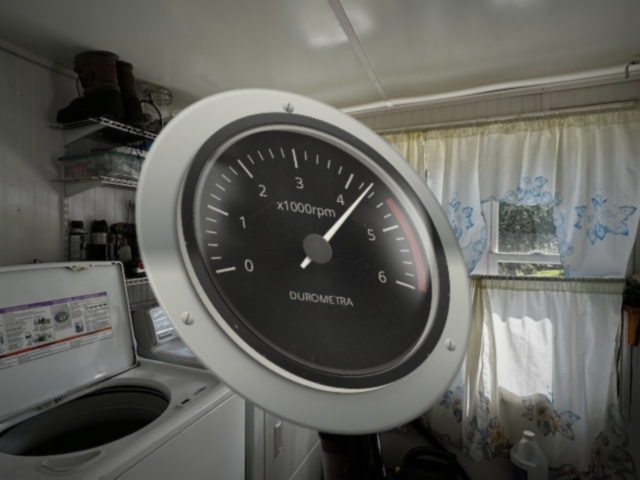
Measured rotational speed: 4300,rpm
